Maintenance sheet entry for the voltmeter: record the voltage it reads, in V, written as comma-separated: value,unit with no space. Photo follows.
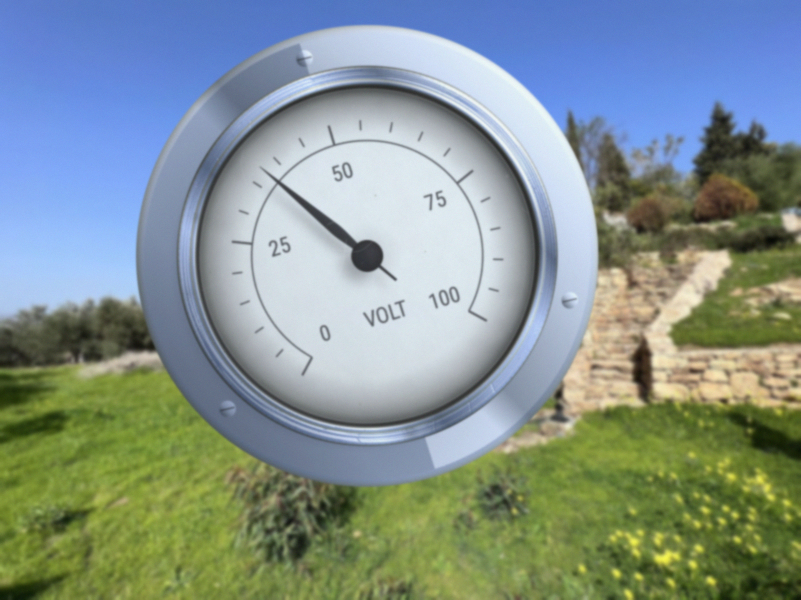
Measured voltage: 37.5,V
